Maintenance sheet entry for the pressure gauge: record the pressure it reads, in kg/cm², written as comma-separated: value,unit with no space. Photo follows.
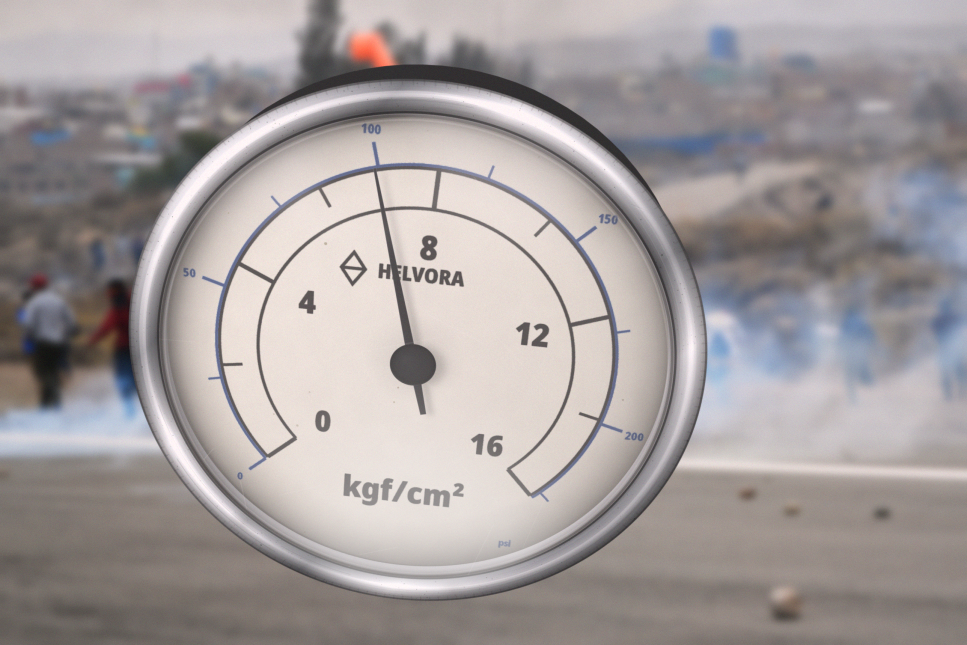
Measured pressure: 7,kg/cm²
